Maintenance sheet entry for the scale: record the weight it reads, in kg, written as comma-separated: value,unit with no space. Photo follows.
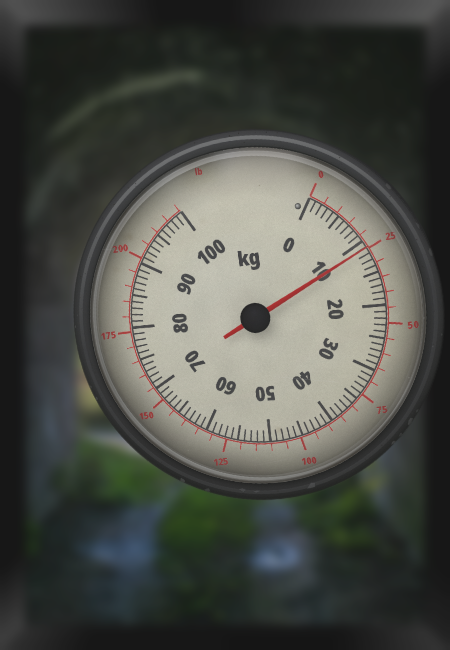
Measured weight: 11,kg
